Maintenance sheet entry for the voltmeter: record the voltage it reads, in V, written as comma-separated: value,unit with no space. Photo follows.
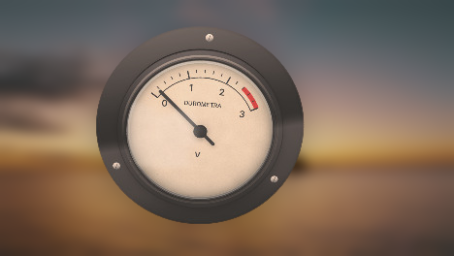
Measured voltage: 0.2,V
